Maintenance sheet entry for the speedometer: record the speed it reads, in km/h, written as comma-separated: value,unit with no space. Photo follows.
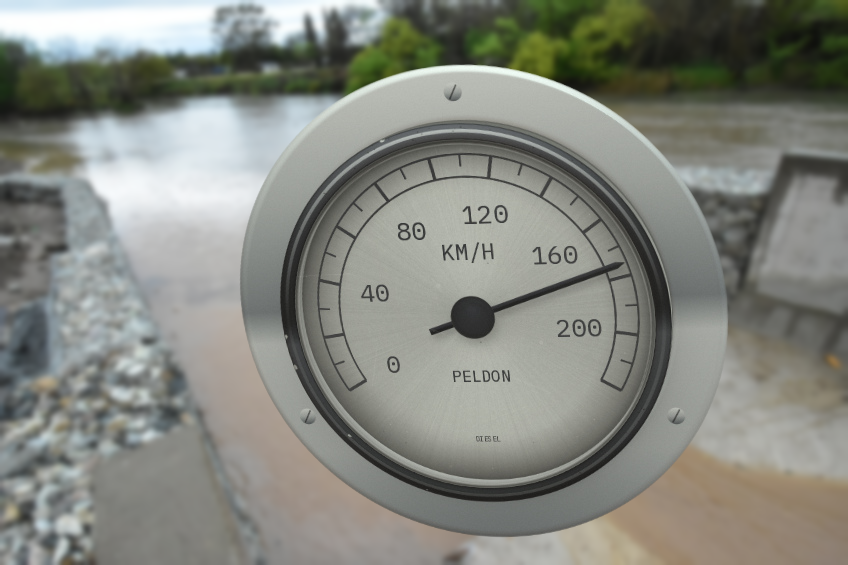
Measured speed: 175,km/h
